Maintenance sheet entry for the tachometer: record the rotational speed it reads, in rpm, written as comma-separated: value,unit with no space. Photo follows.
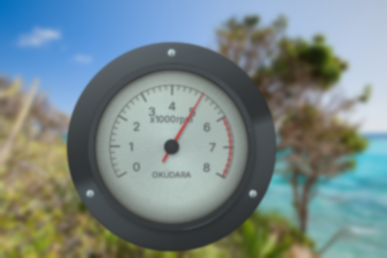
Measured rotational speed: 5000,rpm
